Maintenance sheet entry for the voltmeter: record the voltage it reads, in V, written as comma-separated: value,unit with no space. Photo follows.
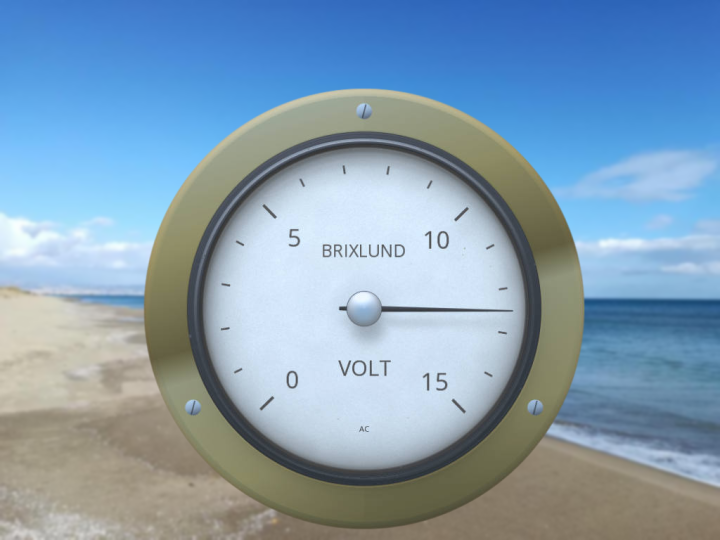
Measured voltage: 12.5,V
